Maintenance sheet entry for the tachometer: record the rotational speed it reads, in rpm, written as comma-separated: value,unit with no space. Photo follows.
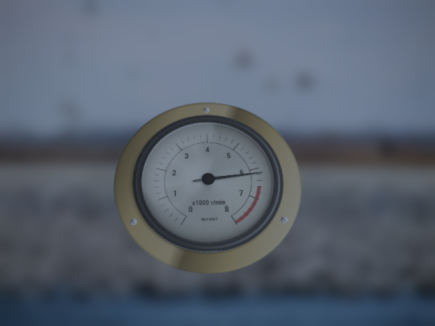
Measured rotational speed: 6200,rpm
